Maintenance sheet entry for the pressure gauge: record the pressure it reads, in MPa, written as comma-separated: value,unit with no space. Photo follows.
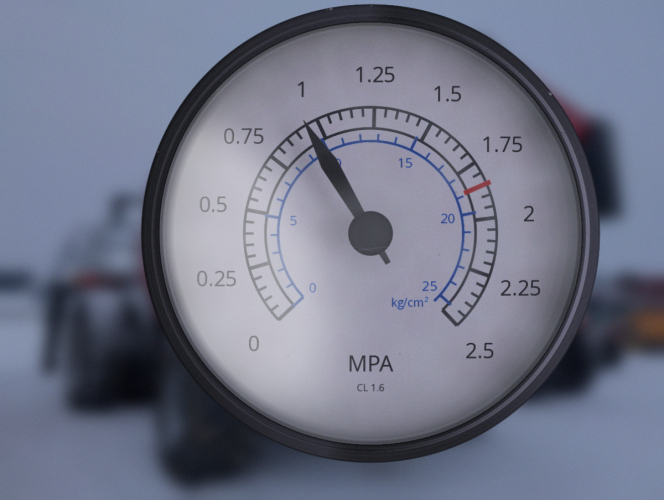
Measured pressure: 0.95,MPa
